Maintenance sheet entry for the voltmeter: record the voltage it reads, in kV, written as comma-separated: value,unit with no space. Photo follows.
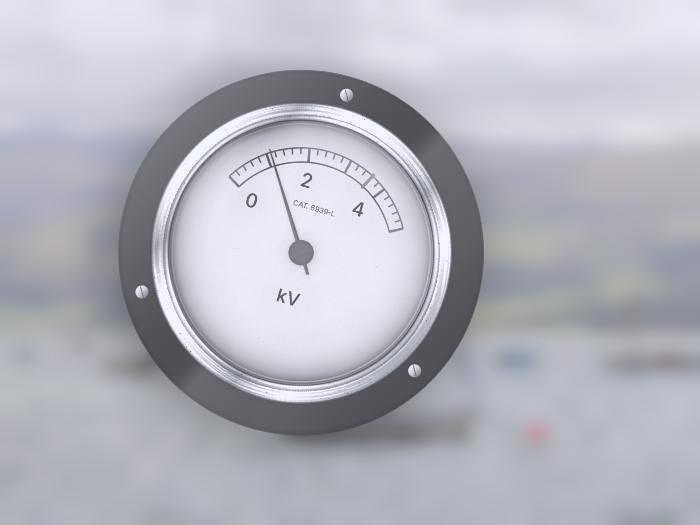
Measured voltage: 1.1,kV
